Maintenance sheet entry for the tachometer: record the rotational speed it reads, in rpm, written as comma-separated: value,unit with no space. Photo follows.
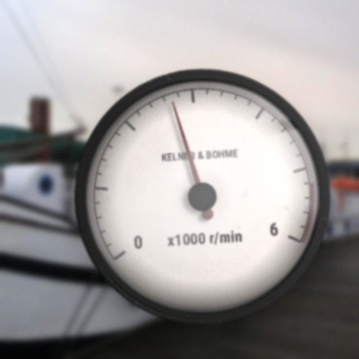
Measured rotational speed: 2700,rpm
